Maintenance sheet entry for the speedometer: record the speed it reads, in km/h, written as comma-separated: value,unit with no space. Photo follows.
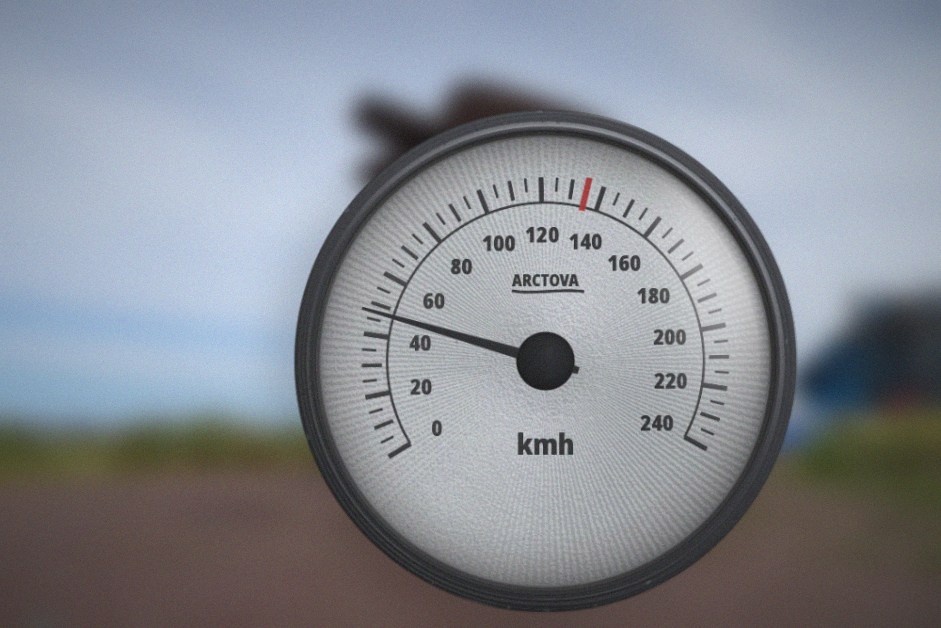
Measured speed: 47.5,km/h
